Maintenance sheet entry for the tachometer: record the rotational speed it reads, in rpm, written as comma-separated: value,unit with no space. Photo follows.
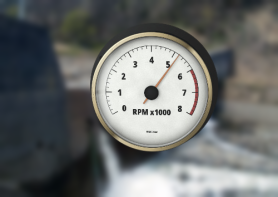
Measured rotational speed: 5200,rpm
